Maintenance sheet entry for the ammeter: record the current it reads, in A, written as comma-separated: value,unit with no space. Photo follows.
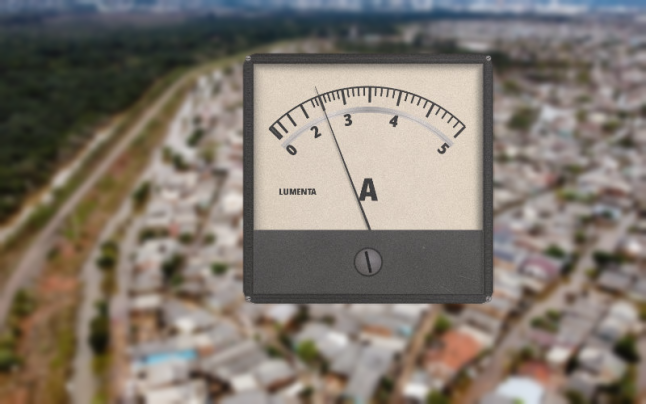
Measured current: 2.5,A
